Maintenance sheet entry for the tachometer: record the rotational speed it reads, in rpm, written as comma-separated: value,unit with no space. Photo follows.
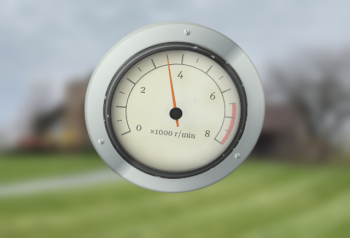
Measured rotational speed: 3500,rpm
